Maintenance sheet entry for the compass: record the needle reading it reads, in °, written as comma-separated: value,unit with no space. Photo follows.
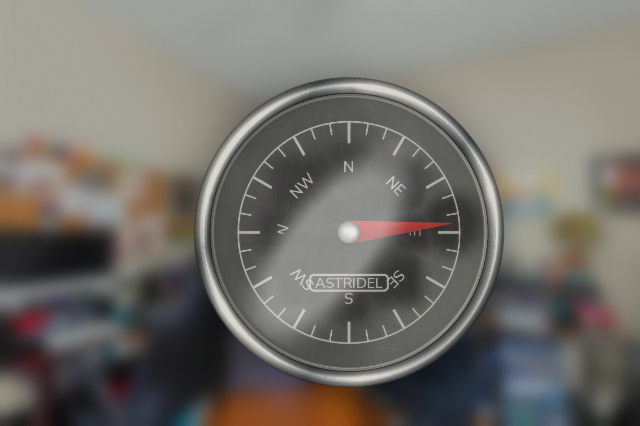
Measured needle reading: 85,°
